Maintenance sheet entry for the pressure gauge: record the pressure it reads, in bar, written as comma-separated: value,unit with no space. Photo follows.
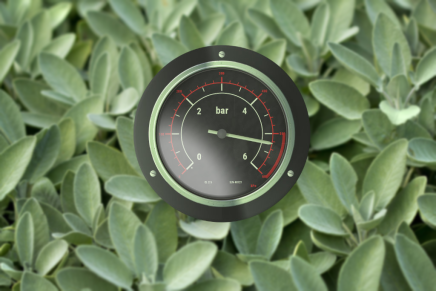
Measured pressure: 5.25,bar
